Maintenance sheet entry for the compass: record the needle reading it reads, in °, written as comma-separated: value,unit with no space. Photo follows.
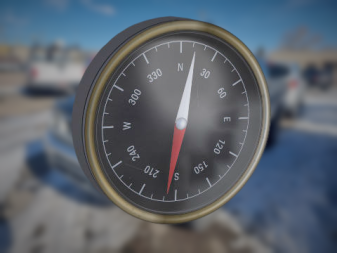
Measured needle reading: 190,°
